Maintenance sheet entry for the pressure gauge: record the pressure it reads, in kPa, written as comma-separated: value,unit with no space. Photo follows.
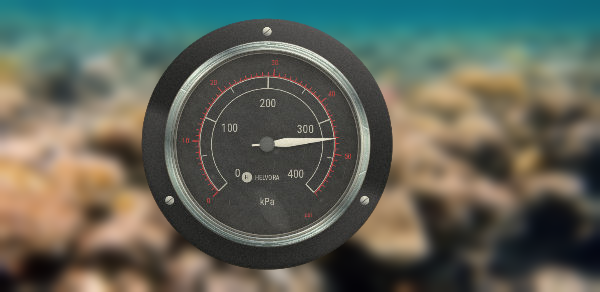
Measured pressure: 325,kPa
